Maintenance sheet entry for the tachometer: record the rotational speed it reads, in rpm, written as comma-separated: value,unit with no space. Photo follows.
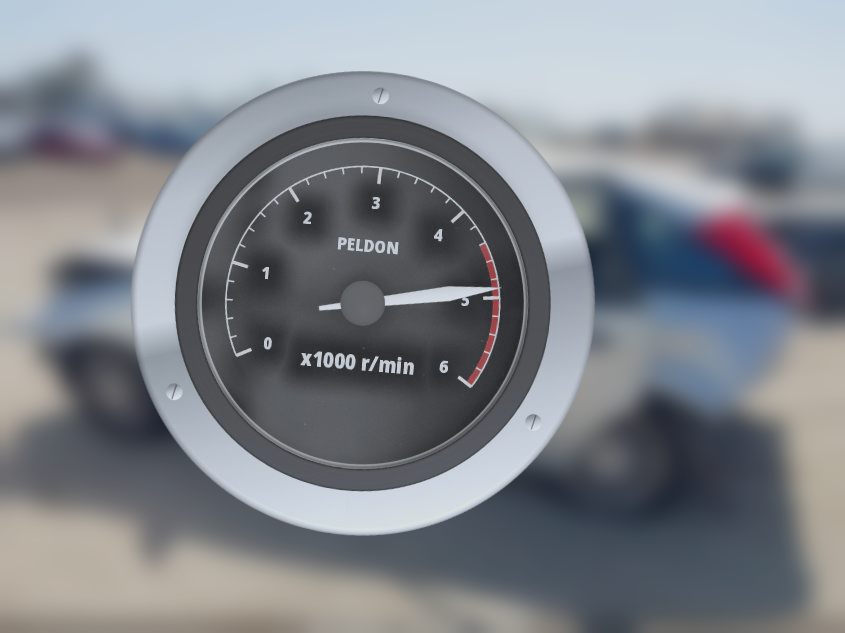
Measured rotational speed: 4900,rpm
